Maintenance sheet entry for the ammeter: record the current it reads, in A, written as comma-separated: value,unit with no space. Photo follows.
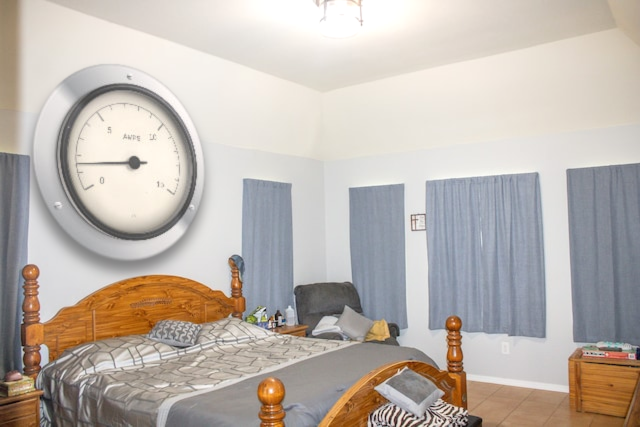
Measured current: 1.5,A
